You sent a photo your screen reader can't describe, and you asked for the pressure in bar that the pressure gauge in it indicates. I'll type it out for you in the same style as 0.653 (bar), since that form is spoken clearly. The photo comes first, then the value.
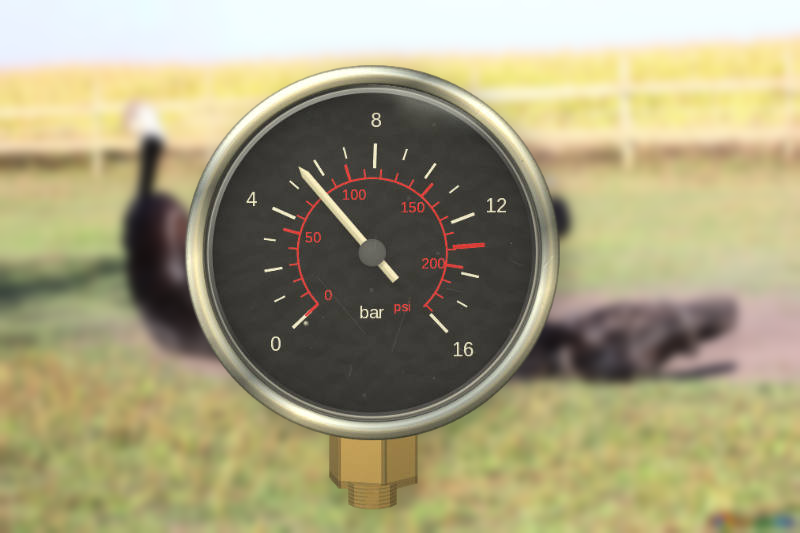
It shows 5.5 (bar)
